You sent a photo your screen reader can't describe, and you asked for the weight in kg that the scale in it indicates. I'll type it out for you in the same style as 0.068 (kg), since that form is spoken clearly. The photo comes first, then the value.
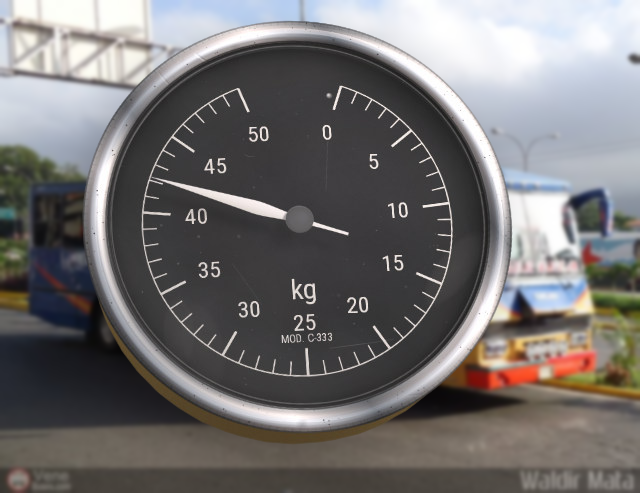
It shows 42 (kg)
